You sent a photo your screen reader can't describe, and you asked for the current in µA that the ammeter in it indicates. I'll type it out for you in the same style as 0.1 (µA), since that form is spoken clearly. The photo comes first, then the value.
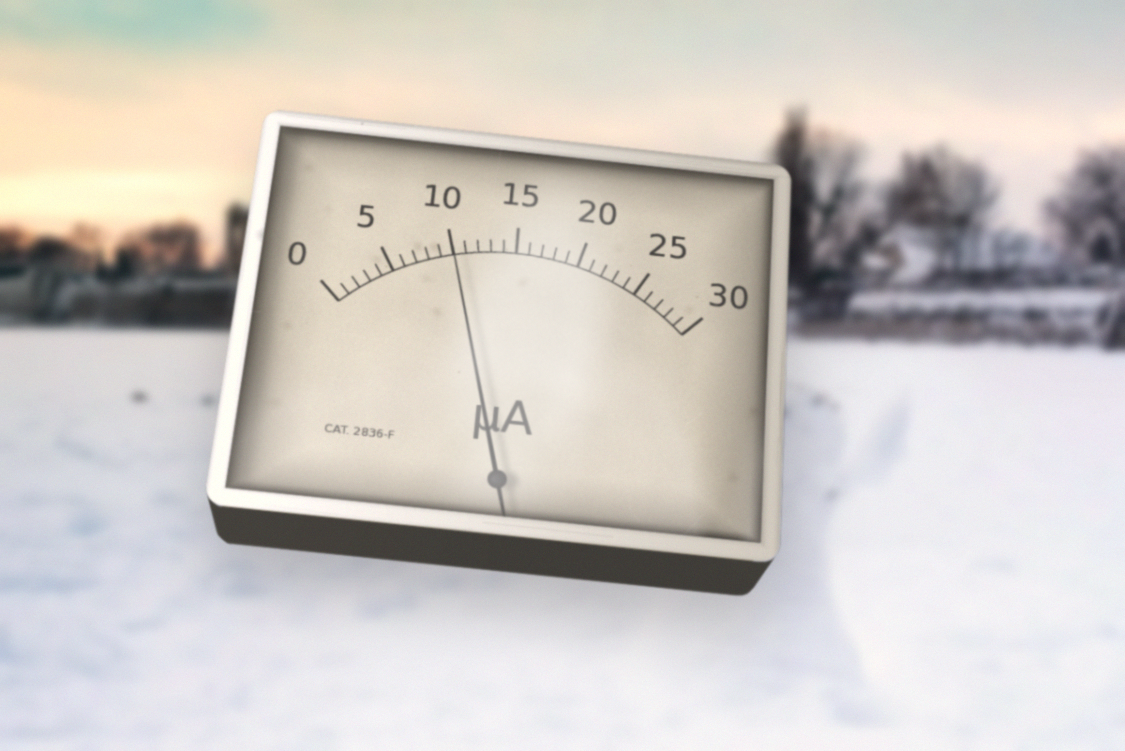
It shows 10 (µA)
